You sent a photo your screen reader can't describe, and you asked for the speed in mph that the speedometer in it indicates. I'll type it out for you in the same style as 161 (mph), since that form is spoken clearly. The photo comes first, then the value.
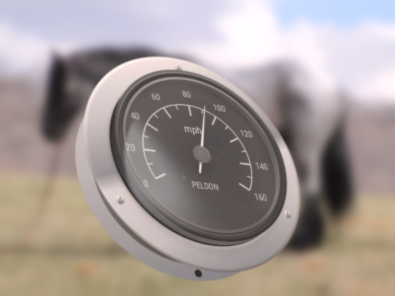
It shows 90 (mph)
